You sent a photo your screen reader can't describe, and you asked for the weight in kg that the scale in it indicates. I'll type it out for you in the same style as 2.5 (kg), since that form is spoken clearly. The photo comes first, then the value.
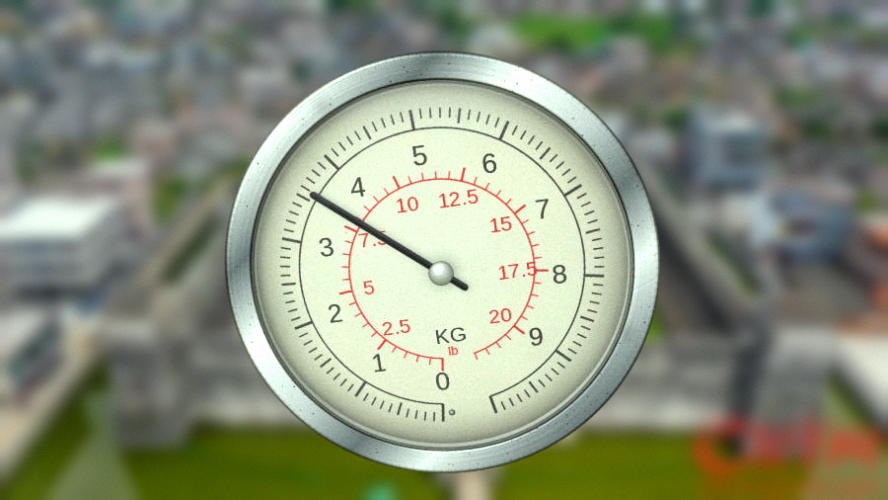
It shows 3.6 (kg)
